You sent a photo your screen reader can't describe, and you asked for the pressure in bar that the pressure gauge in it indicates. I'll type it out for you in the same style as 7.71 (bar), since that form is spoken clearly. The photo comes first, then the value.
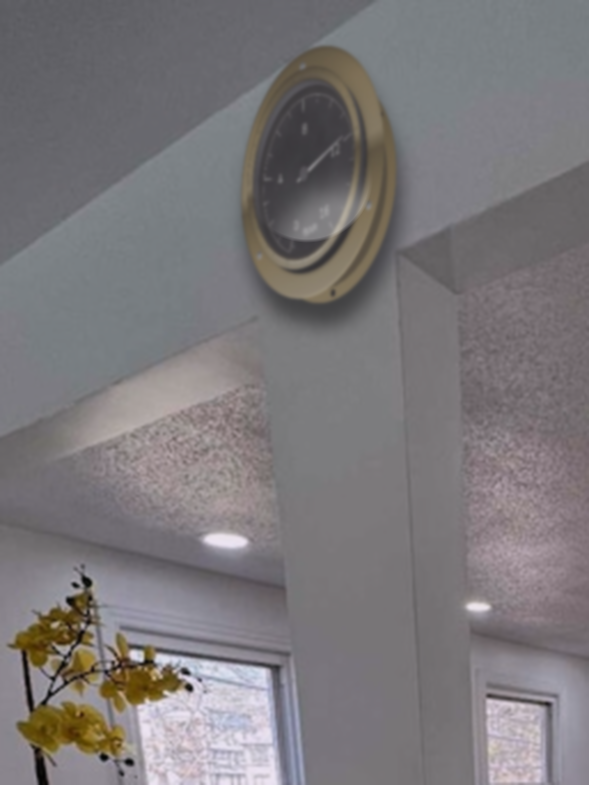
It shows 12 (bar)
